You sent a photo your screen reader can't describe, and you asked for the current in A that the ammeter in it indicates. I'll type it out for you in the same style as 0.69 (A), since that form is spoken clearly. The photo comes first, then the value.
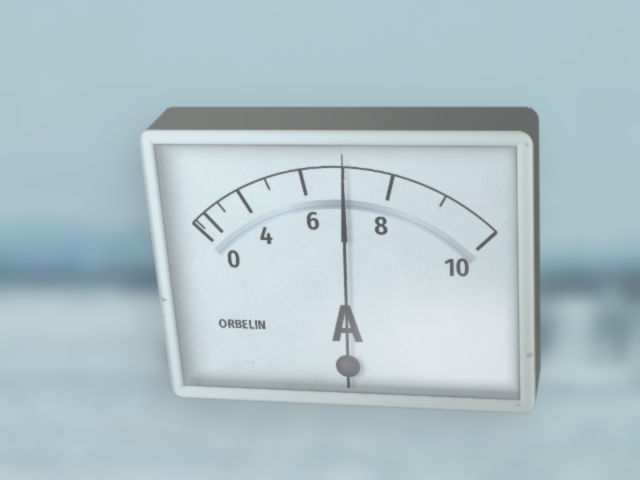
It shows 7 (A)
